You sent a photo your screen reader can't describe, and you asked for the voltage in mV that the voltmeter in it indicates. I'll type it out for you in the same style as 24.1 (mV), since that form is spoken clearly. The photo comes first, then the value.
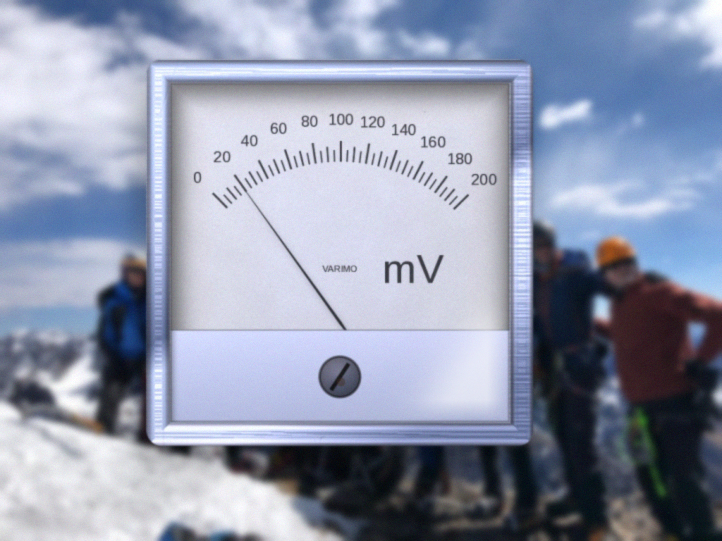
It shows 20 (mV)
